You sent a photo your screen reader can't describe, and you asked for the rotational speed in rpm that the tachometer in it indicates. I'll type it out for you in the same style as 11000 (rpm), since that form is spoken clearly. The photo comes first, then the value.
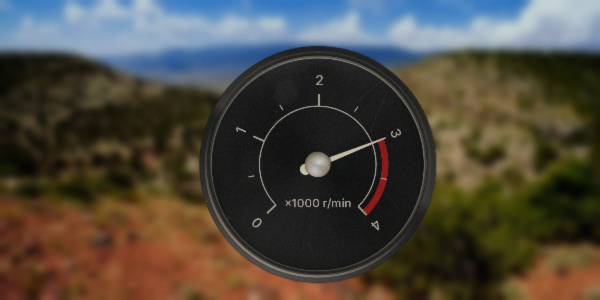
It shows 3000 (rpm)
